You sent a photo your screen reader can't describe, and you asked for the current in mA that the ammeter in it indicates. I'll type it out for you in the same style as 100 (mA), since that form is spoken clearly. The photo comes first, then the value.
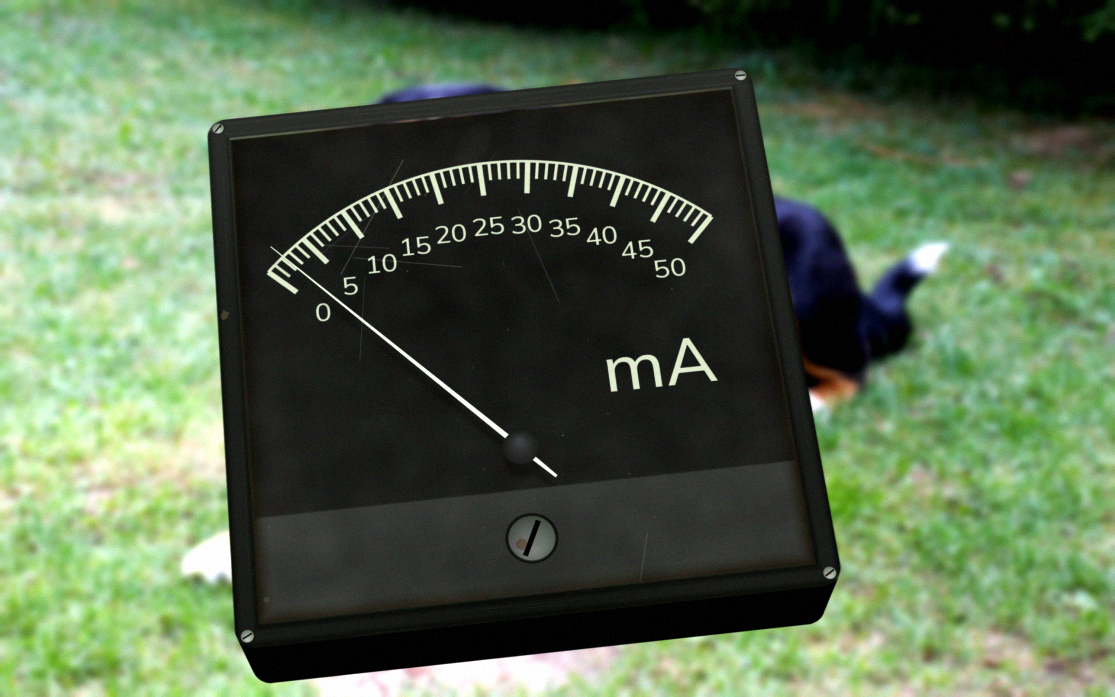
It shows 2 (mA)
